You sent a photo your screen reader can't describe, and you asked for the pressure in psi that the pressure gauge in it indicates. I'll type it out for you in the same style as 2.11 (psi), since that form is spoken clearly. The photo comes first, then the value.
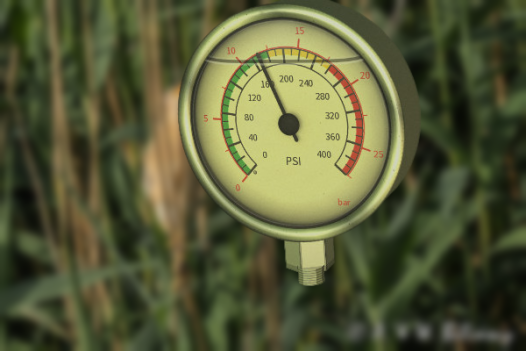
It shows 170 (psi)
